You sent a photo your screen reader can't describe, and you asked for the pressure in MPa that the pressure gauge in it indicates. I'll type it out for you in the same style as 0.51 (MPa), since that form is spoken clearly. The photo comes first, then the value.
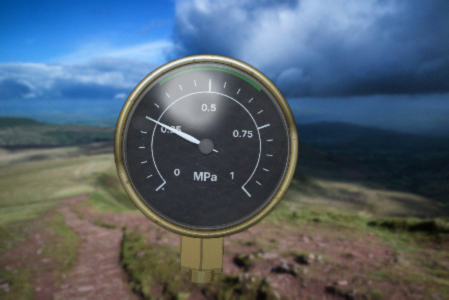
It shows 0.25 (MPa)
